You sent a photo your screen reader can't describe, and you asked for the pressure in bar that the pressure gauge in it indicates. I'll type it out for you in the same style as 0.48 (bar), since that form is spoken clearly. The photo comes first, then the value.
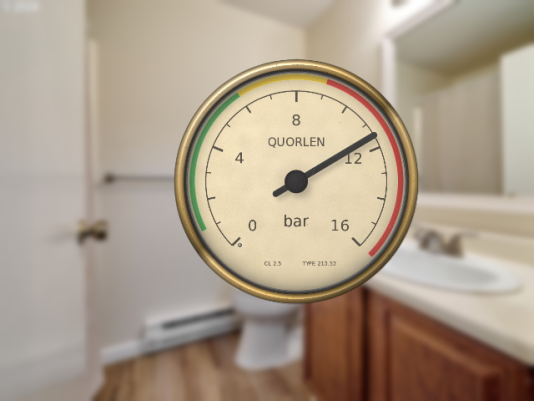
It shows 11.5 (bar)
